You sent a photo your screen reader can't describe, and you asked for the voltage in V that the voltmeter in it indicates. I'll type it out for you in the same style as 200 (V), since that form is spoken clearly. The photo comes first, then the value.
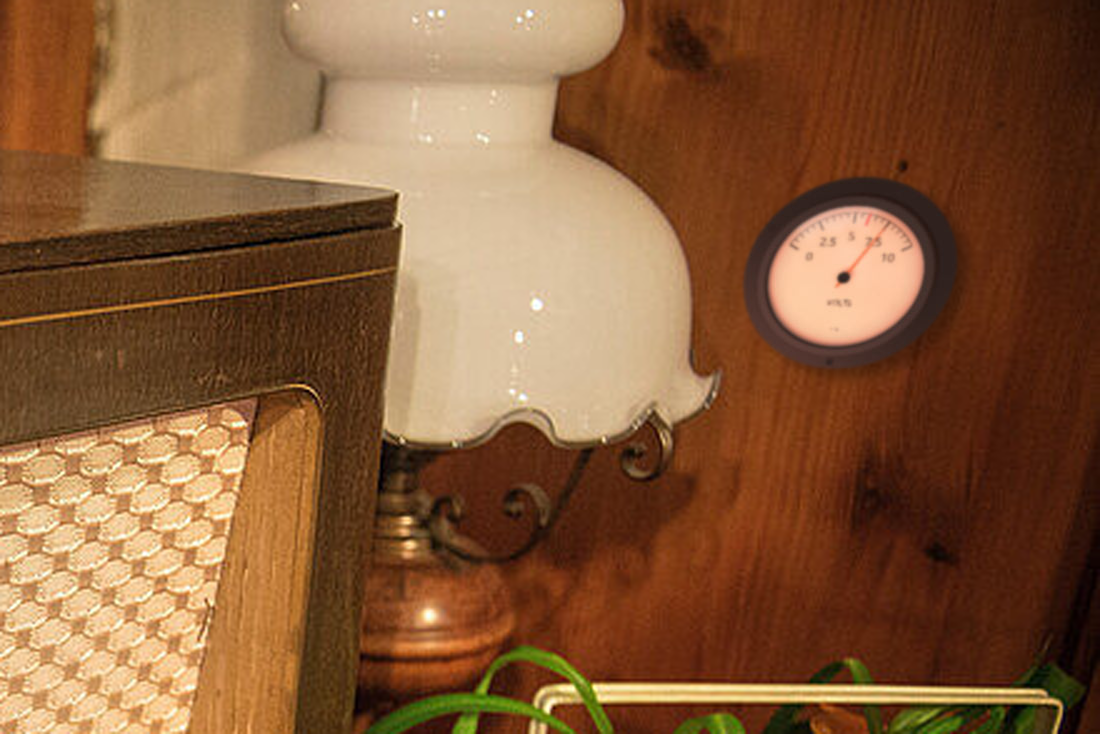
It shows 7.5 (V)
